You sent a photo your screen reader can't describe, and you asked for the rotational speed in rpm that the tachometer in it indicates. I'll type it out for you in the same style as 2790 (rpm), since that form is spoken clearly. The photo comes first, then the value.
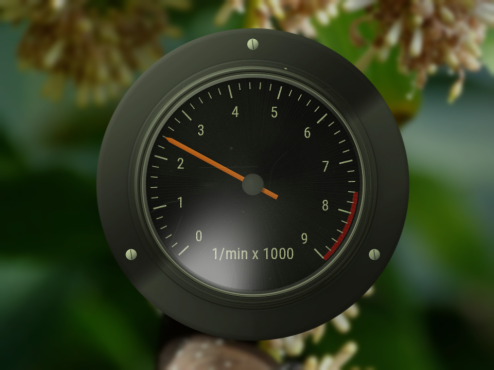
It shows 2400 (rpm)
